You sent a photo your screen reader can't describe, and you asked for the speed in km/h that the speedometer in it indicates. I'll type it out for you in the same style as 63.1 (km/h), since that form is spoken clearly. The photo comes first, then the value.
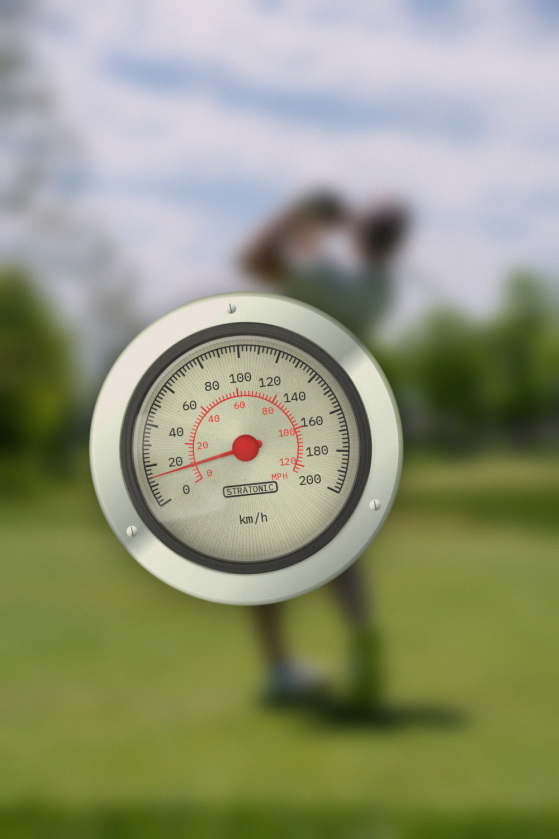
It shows 14 (km/h)
